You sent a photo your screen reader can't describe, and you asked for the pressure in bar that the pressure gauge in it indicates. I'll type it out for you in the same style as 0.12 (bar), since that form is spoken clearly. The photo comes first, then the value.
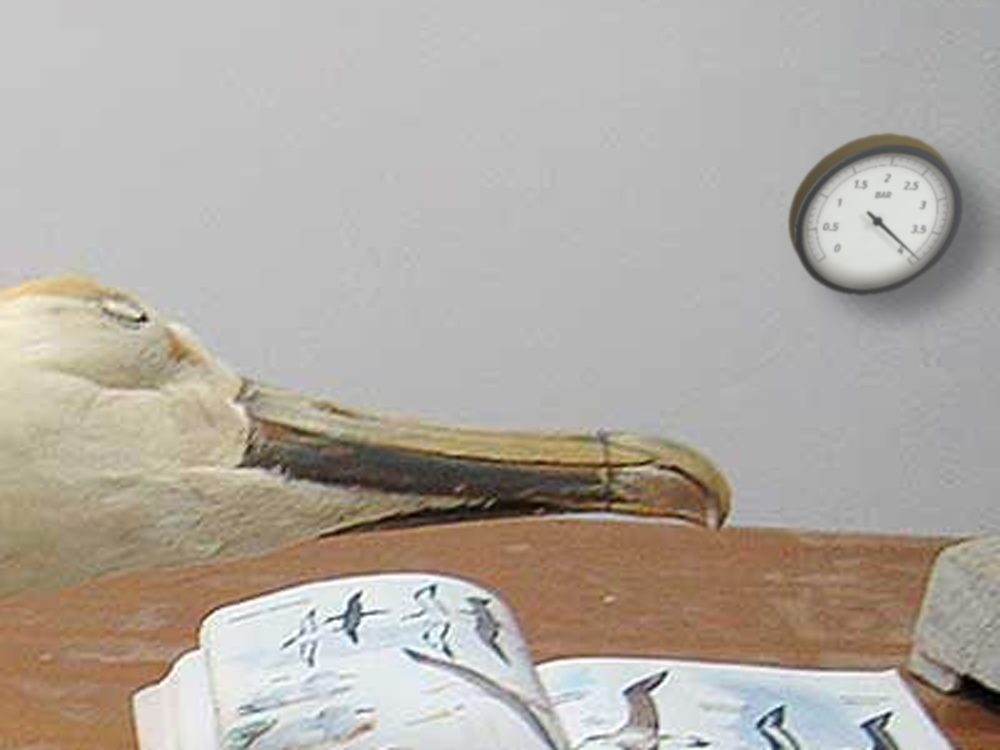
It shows 3.9 (bar)
